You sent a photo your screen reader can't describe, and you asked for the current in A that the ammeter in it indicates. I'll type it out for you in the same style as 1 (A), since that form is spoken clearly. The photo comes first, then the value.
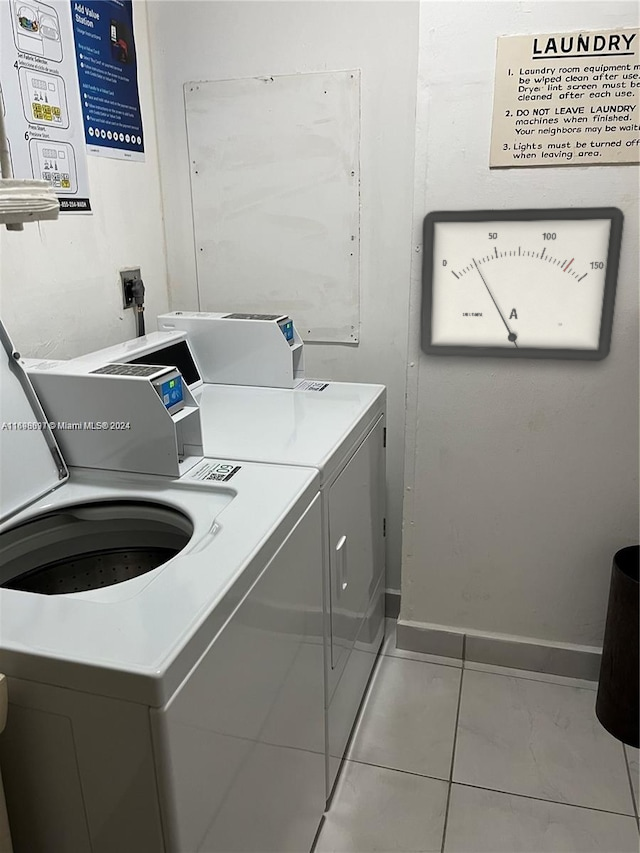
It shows 25 (A)
